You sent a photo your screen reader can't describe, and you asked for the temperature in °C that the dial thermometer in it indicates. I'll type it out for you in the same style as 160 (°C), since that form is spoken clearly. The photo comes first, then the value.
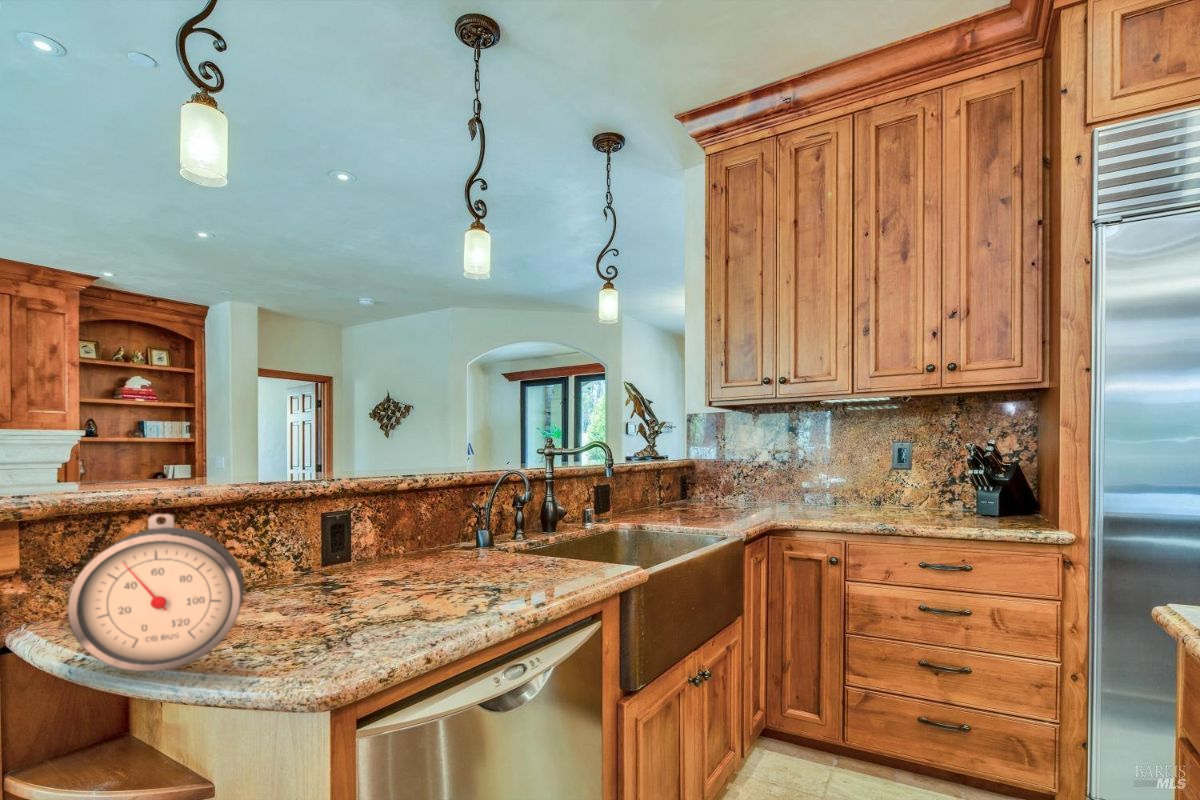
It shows 48 (°C)
